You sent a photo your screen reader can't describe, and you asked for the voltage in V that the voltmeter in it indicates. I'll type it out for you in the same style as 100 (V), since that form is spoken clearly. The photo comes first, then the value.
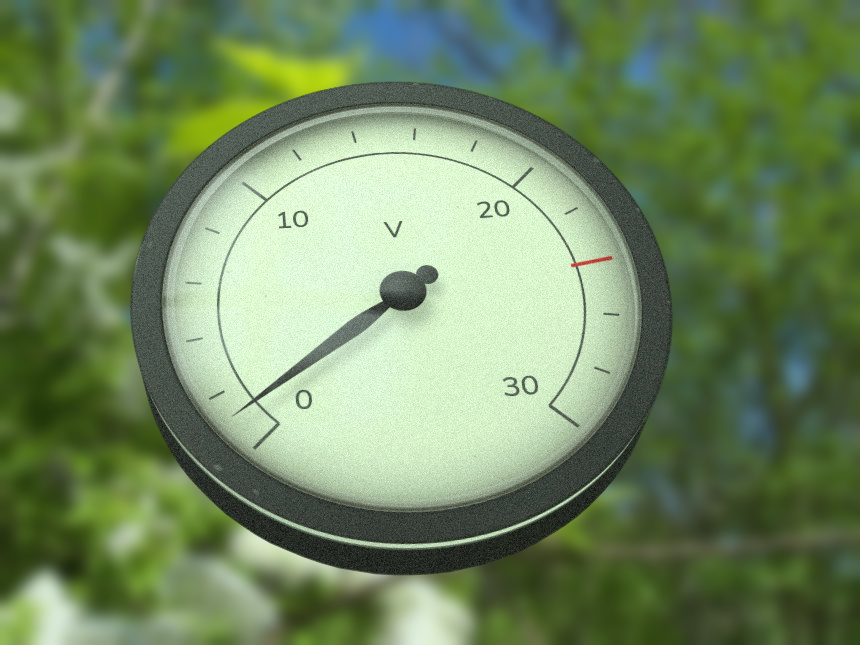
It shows 1 (V)
